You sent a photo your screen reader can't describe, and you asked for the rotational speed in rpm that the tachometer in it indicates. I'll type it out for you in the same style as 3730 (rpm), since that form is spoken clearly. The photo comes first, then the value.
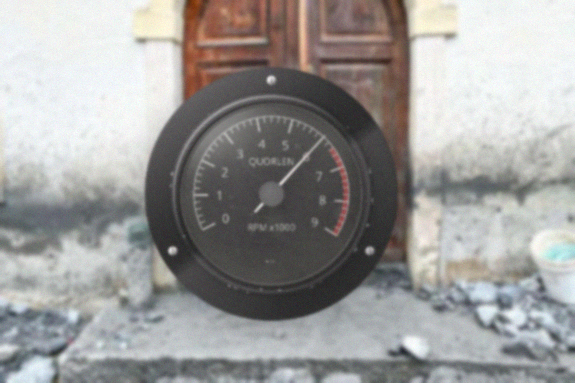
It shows 6000 (rpm)
